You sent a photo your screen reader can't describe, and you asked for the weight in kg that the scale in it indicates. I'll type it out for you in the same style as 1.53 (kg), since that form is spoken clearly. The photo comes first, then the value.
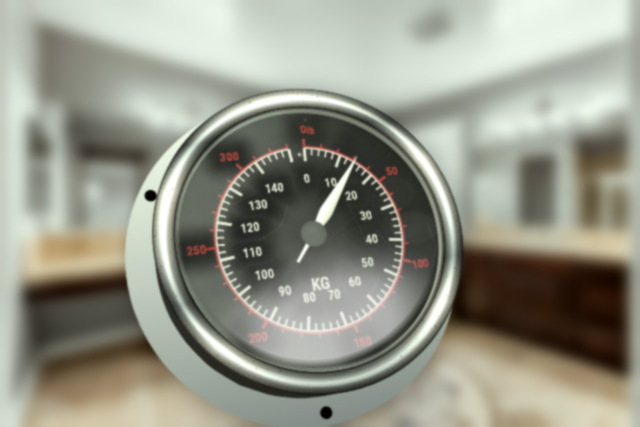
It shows 14 (kg)
